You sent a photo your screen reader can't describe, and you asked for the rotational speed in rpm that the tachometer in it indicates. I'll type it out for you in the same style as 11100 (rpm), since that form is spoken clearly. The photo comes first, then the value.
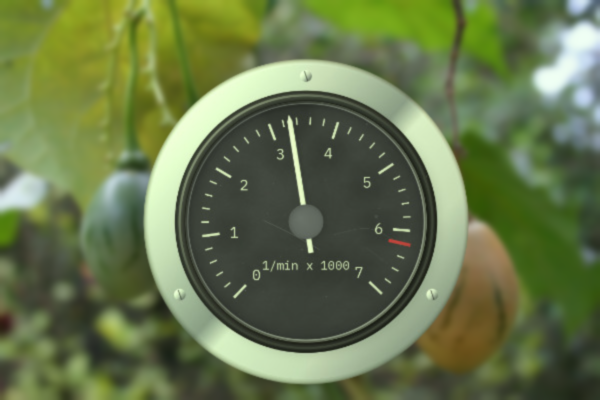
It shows 3300 (rpm)
